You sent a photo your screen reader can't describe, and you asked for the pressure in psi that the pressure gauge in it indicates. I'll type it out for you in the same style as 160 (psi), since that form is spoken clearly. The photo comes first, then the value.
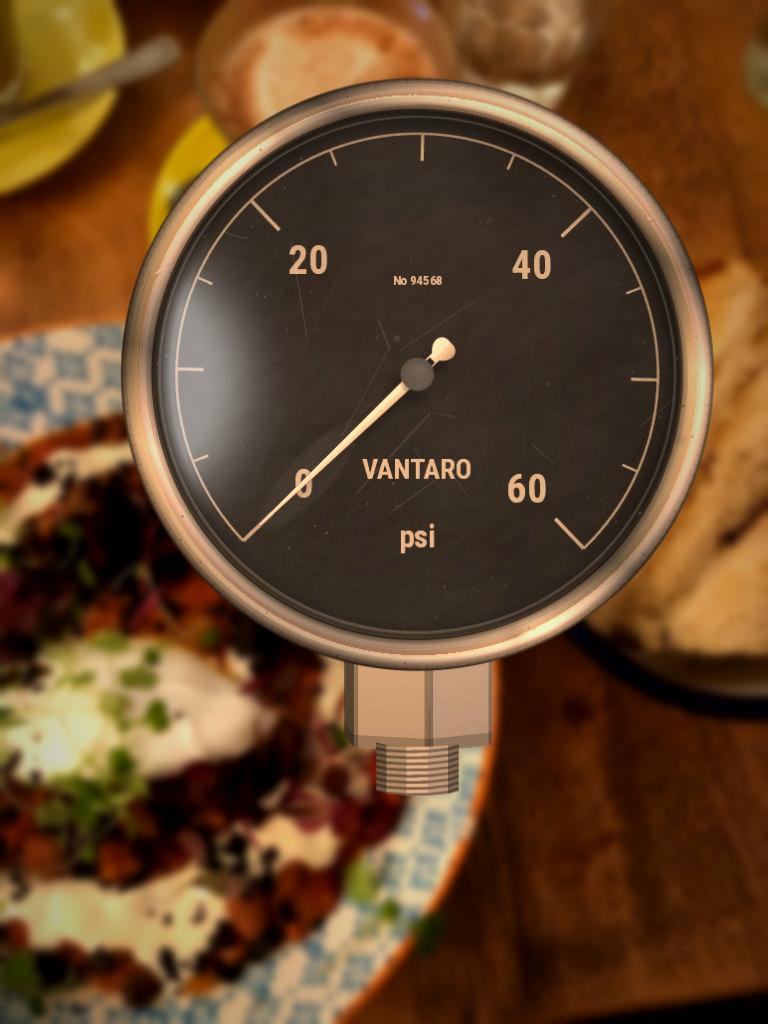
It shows 0 (psi)
